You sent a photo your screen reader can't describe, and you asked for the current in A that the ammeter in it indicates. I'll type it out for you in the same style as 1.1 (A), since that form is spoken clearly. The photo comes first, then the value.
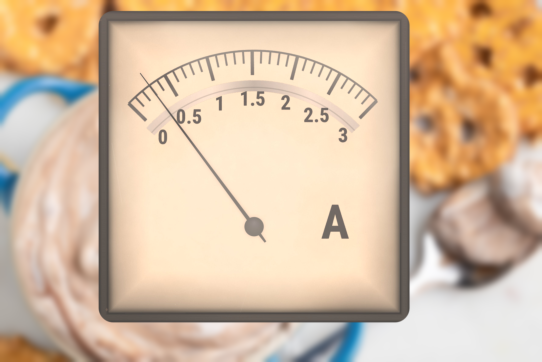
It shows 0.3 (A)
